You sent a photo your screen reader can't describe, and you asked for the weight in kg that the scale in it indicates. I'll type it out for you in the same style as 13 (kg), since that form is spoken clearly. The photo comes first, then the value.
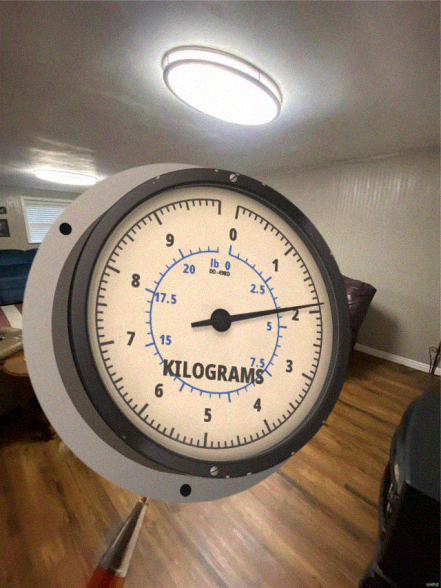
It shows 1.9 (kg)
